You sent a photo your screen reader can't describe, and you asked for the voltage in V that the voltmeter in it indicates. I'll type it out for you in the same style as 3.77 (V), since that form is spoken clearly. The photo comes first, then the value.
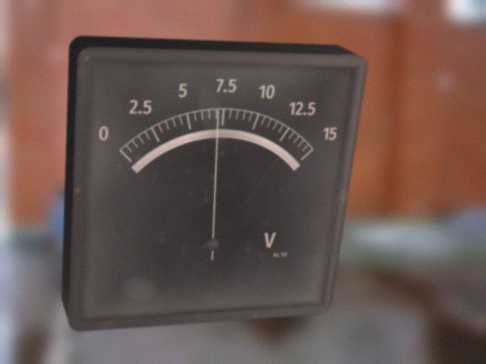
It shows 7 (V)
